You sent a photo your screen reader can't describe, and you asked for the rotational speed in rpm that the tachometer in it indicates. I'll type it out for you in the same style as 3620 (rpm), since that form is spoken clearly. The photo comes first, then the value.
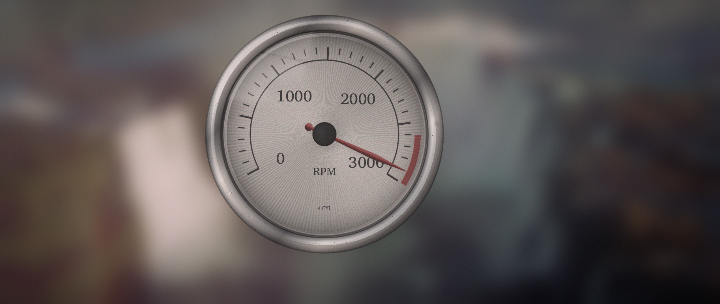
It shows 2900 (rpm)
